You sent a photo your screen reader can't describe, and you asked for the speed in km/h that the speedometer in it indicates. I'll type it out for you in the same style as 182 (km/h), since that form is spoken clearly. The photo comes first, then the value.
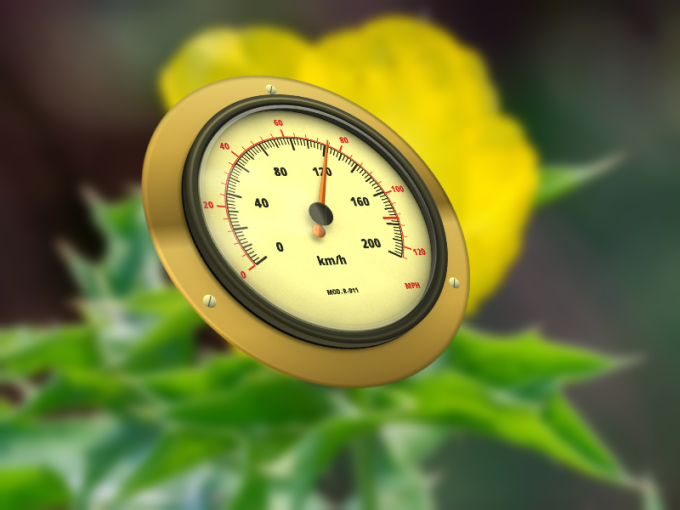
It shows 120 (km/h)
